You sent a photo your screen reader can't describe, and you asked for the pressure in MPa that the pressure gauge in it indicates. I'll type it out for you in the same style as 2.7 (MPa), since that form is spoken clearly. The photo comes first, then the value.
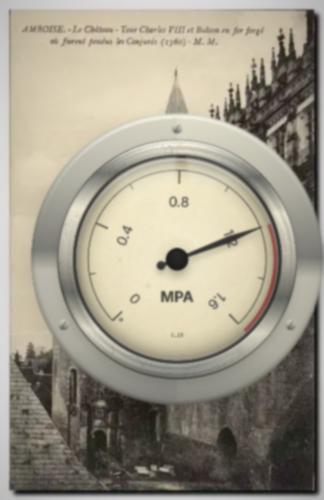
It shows 1.2 (MPa)
